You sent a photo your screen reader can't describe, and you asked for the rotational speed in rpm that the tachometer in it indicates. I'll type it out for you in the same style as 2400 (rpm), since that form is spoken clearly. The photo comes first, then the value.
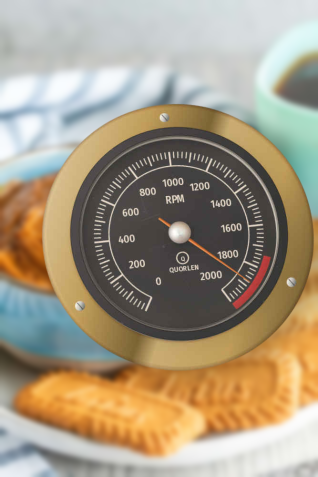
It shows 1880 (rpm)
